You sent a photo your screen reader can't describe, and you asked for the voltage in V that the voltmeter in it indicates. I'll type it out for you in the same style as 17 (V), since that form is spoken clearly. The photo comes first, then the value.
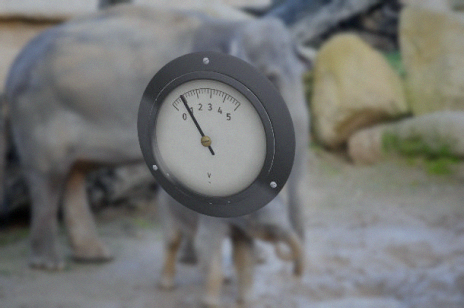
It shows 1 (V)
